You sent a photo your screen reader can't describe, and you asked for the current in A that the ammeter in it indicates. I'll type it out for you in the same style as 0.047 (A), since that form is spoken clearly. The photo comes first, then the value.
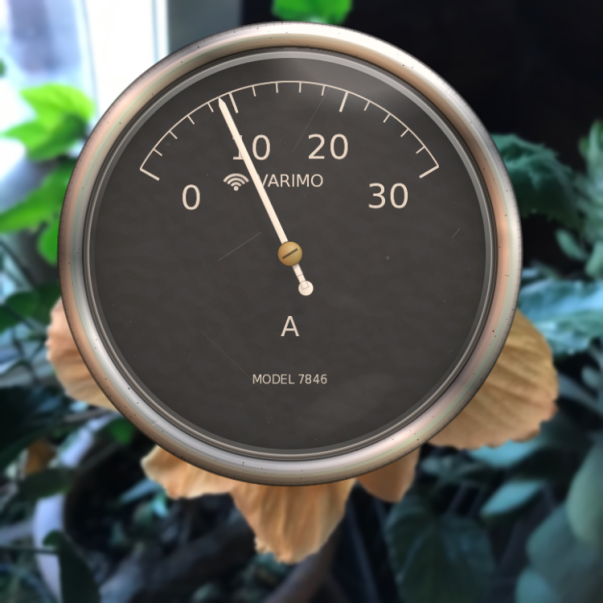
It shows 9 (A)
